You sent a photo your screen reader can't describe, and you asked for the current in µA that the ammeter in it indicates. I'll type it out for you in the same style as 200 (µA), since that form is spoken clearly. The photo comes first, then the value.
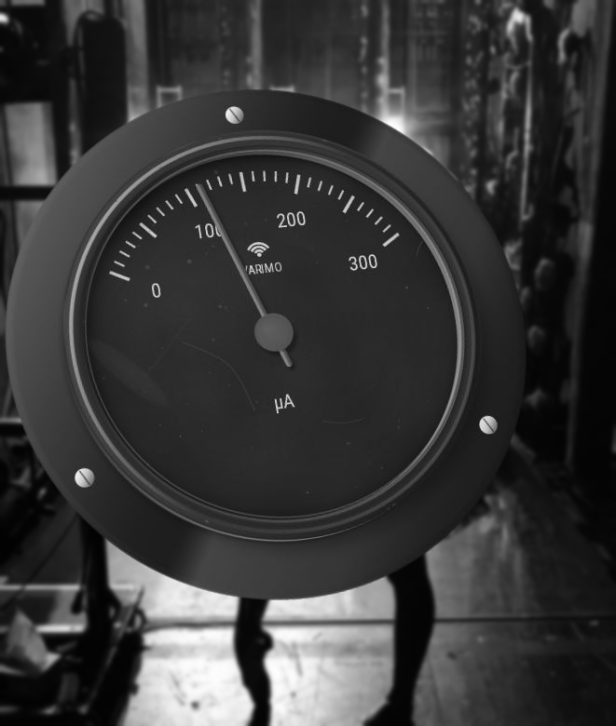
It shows 110 (µA)
